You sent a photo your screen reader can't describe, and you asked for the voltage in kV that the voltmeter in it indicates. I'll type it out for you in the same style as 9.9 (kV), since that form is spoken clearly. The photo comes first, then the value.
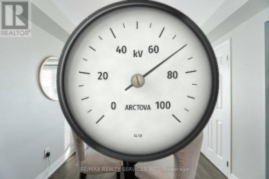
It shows 70 (kV)
